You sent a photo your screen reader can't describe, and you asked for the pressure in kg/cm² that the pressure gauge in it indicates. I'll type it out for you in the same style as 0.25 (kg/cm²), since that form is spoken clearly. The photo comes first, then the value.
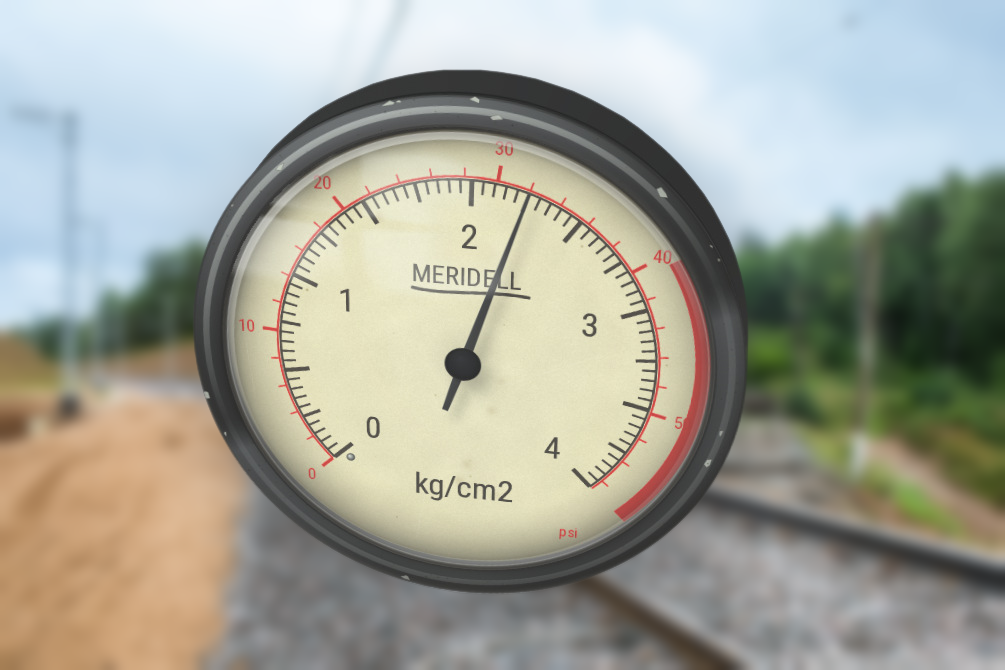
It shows 2.25 (kg/cm²)
